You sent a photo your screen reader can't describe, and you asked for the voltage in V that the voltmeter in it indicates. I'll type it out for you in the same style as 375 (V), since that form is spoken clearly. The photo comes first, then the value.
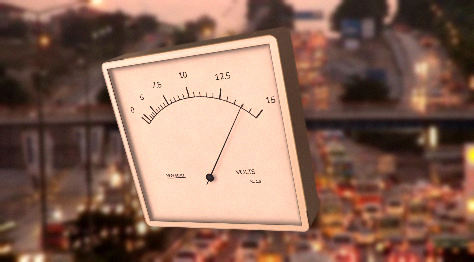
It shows 14 (V)
